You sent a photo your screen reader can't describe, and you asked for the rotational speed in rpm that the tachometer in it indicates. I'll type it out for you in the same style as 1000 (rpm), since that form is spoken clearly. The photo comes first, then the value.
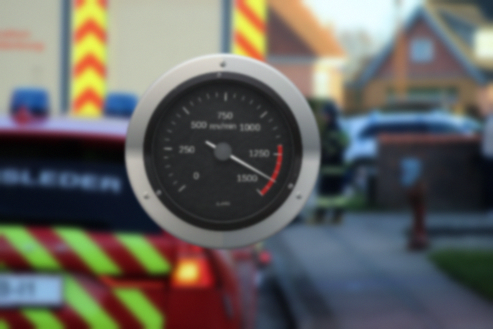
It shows 1400 (rpm)
